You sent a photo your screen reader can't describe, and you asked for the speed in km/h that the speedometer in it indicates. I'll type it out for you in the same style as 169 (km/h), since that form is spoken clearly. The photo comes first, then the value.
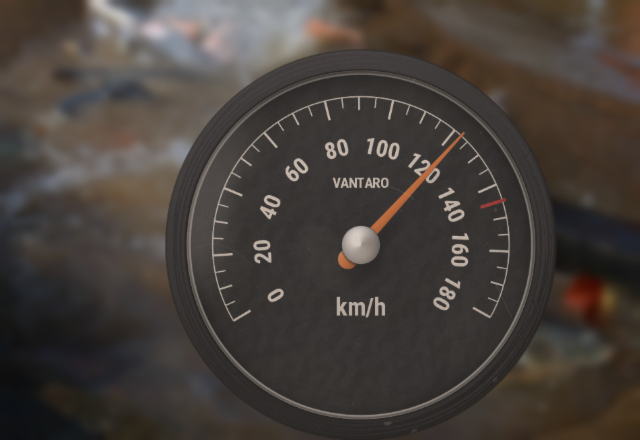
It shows 122.5 (km/h)
